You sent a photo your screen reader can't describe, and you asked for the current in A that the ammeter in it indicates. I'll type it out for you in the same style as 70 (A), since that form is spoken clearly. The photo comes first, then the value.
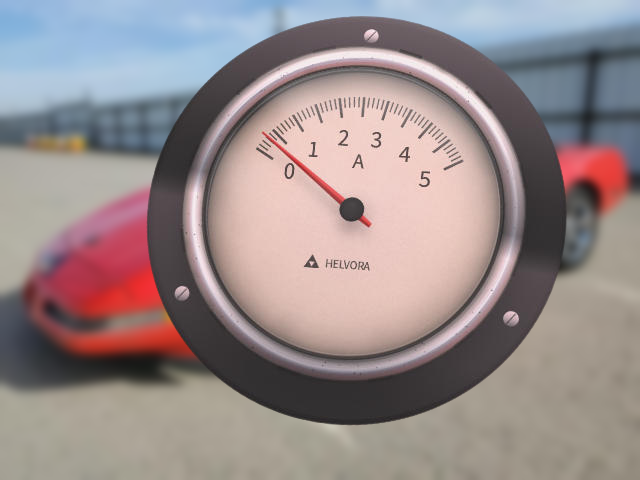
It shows 0.3 (A)
